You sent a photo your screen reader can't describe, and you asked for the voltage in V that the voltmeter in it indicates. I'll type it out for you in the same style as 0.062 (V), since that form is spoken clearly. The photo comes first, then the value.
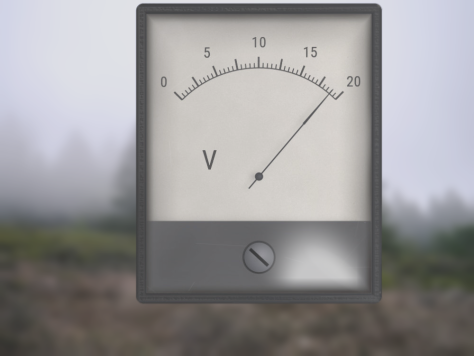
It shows 19 (V)
